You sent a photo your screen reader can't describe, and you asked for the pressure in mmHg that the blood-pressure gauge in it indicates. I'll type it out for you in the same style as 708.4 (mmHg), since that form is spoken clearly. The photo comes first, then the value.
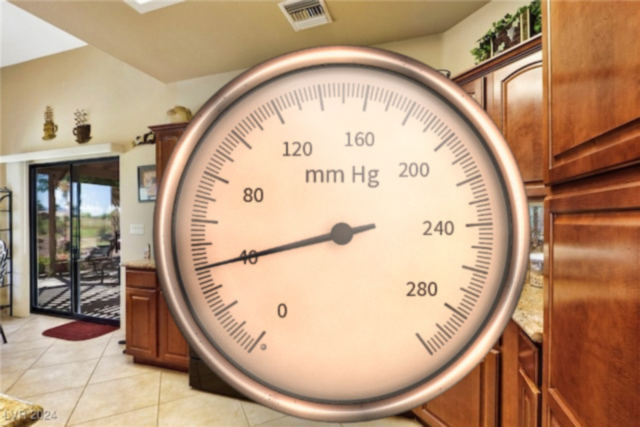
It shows 40 (mmHg)
